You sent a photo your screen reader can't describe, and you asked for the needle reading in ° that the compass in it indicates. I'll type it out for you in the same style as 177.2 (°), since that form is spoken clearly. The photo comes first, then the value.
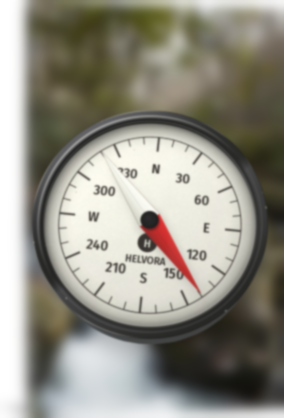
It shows 140 (°)
